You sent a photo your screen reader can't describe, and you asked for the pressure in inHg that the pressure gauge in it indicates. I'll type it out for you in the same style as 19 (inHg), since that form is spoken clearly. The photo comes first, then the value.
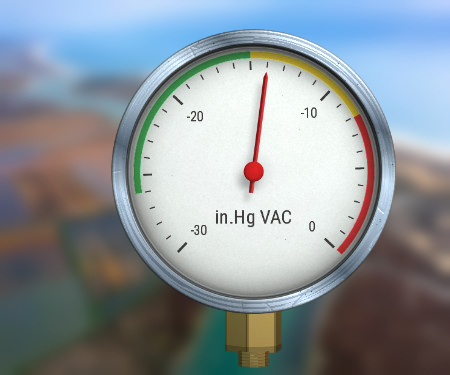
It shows -14 (inHg)
